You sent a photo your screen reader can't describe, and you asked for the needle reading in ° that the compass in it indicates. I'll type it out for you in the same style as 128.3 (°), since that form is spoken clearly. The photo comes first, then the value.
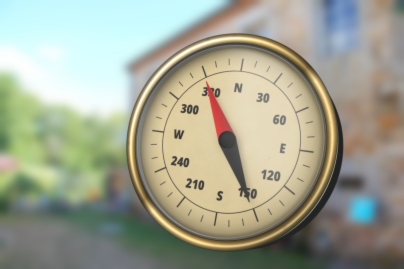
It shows 330 (°)
